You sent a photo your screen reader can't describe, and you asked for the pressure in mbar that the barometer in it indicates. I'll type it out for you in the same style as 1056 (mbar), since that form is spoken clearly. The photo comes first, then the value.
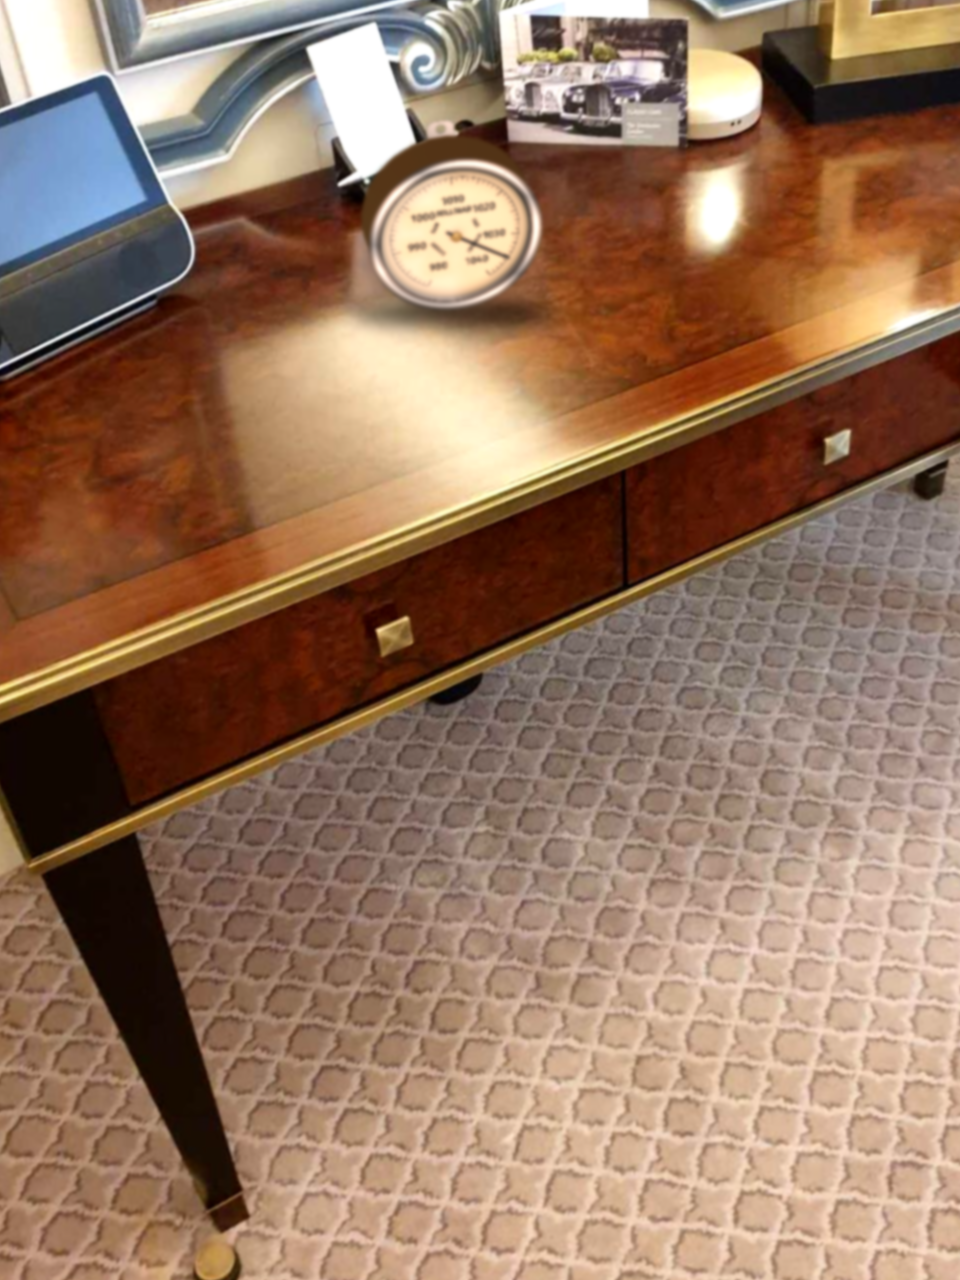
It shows 1035 (mbar)
